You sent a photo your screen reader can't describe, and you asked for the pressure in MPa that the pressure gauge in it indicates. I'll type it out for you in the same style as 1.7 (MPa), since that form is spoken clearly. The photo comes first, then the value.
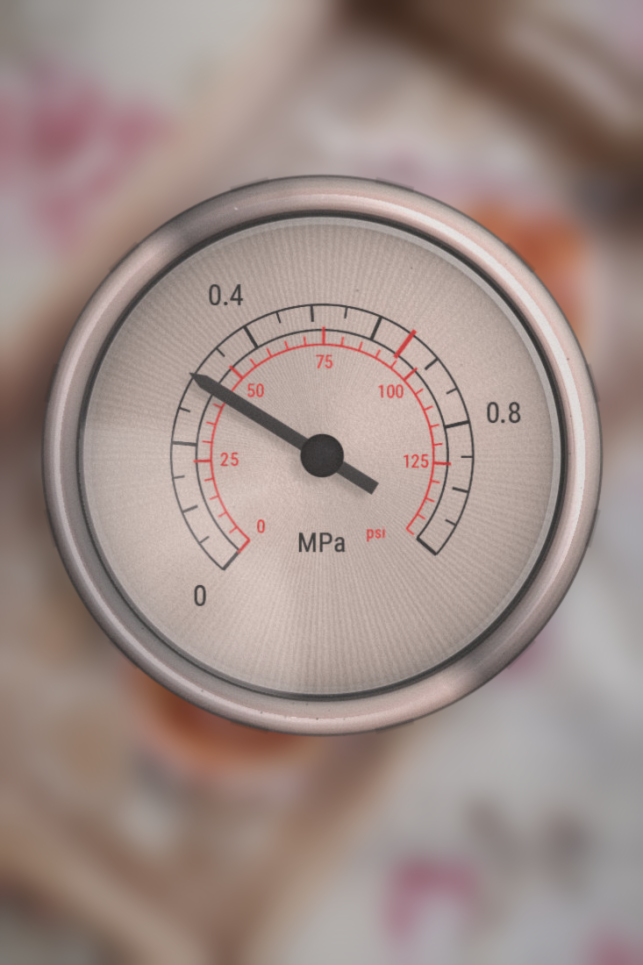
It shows 0.3 (MPa)
